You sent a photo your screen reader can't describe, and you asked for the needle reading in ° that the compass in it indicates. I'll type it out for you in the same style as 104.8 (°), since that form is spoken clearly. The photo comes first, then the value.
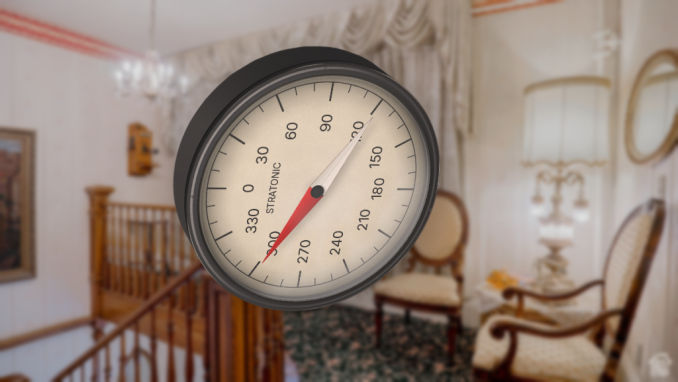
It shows 300 (°)
